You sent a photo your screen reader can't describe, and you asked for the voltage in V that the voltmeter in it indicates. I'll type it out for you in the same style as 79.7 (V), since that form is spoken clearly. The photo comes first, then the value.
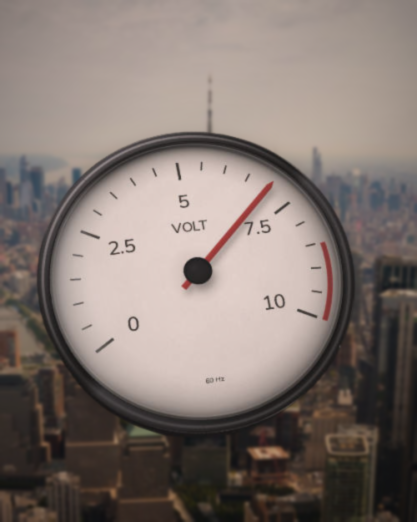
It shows 7 (V)
